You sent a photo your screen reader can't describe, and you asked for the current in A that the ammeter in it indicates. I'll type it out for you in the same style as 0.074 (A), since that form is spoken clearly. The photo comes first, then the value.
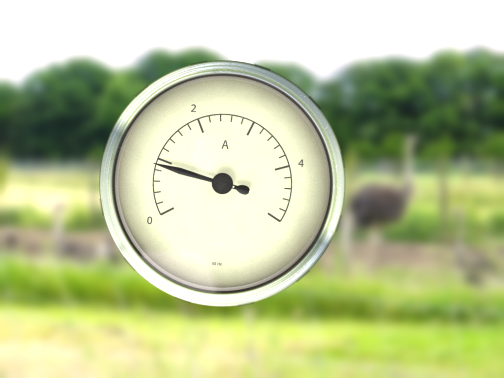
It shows 0.9 (A)
